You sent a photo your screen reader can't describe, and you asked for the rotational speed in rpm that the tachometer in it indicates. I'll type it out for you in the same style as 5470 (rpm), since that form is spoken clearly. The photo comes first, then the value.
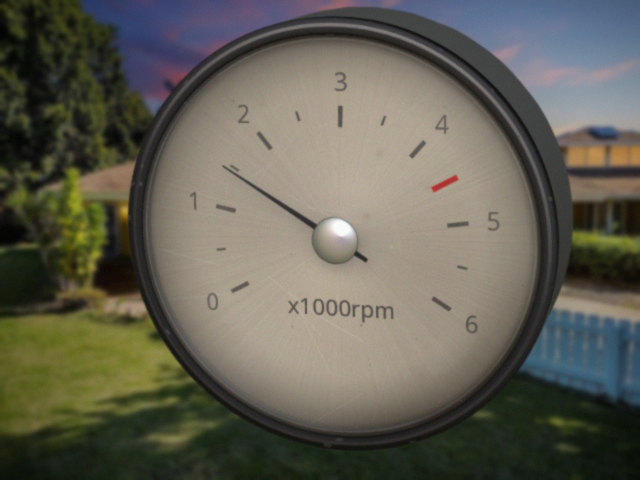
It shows 1500 (rpm)
